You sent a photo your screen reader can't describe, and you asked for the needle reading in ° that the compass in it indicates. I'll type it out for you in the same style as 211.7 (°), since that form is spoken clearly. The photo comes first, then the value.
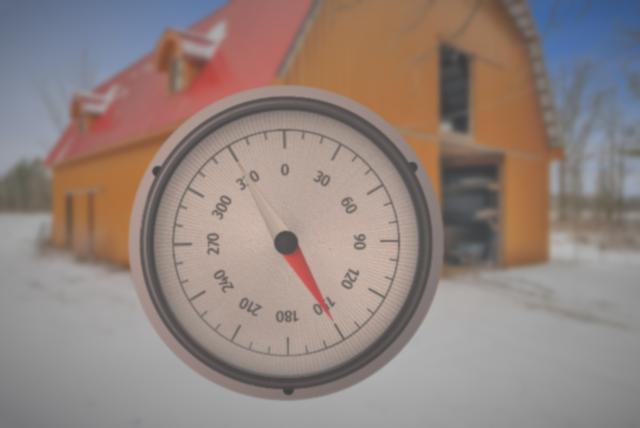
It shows 150 (°)
